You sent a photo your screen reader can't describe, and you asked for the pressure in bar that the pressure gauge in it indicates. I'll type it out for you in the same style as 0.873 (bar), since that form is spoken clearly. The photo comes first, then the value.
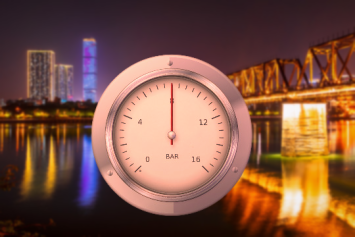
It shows 8 (bar)
